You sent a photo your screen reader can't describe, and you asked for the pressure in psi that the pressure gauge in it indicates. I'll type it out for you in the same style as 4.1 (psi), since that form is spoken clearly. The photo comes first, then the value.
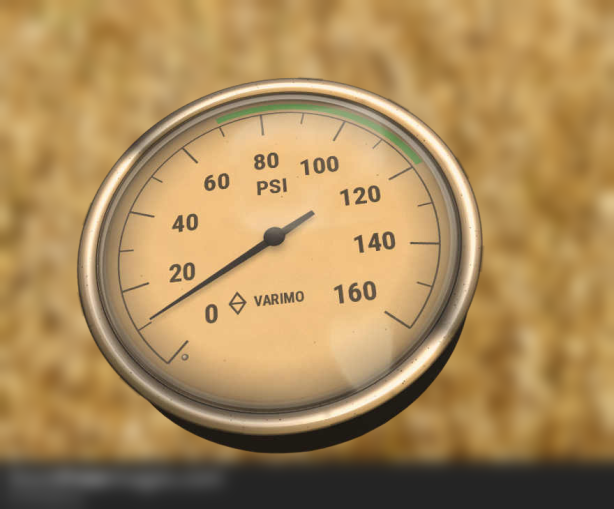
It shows 10 (psi)
